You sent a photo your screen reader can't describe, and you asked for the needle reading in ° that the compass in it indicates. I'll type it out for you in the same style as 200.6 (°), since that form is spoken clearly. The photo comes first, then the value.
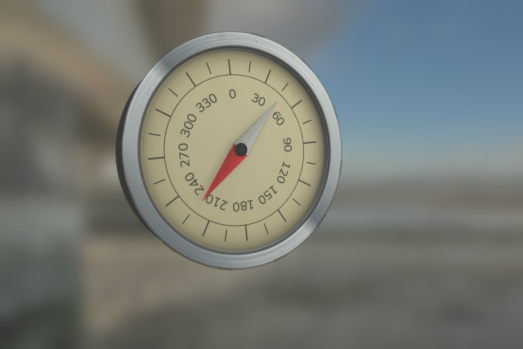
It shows 225 (°)
